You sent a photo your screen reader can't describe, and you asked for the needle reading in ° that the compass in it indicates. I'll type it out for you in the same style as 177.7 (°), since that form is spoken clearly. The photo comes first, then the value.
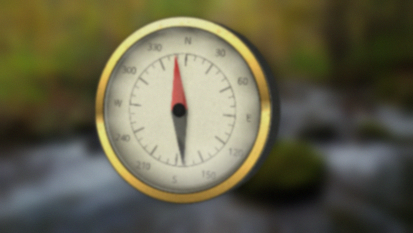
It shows 350 (°)
